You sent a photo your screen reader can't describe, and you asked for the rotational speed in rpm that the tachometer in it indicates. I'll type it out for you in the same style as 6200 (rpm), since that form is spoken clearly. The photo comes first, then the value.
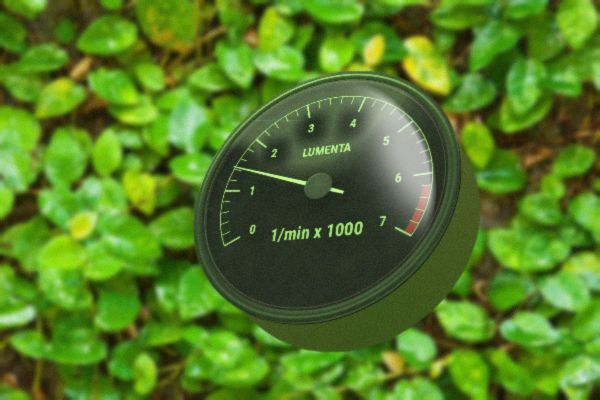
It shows 1400 (rpm)
